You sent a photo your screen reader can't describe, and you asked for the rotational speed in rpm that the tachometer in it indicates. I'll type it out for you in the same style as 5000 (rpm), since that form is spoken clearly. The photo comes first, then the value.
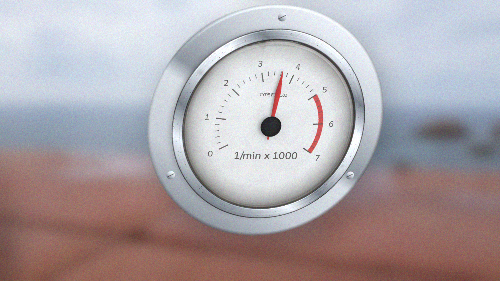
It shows 3600 (rpm)
